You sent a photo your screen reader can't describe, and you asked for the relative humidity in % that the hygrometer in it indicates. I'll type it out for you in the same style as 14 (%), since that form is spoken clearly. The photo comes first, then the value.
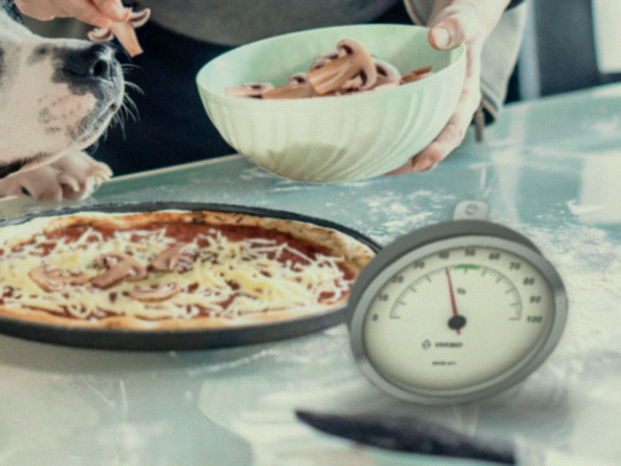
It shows 40 (%)
